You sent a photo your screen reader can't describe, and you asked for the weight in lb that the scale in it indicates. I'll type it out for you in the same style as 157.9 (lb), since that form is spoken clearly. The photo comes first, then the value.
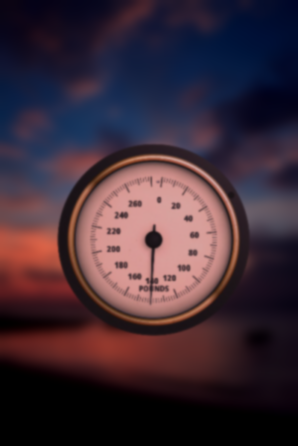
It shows 140 (lb)
